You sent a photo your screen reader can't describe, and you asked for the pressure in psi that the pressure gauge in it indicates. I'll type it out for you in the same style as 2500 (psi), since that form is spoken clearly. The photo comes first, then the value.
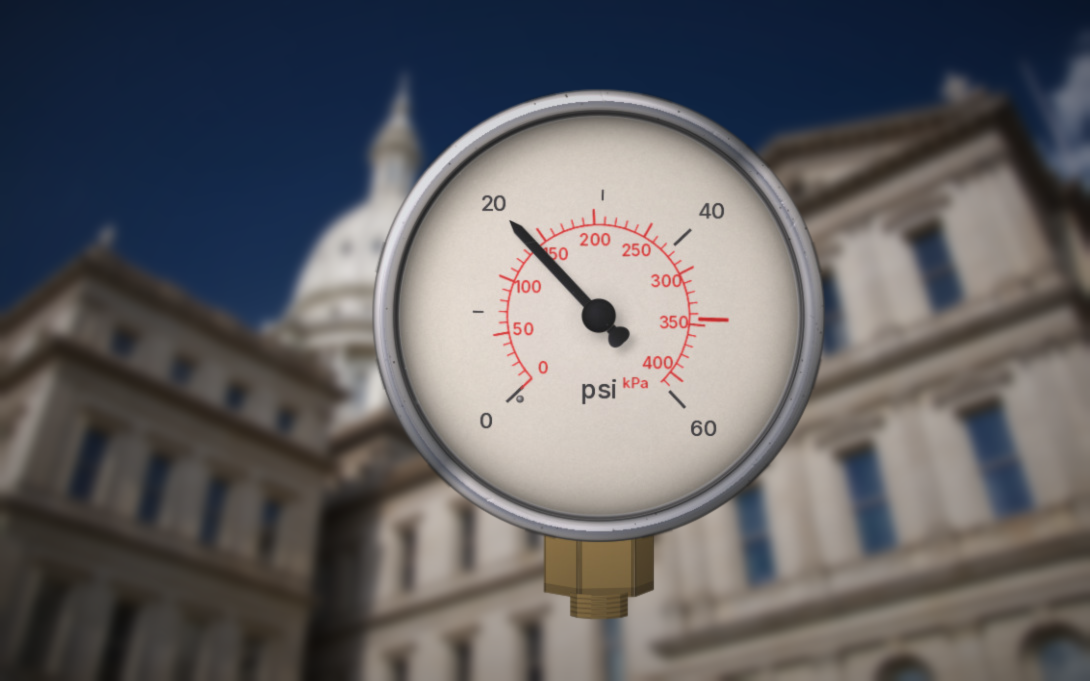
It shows 20 (psi)
